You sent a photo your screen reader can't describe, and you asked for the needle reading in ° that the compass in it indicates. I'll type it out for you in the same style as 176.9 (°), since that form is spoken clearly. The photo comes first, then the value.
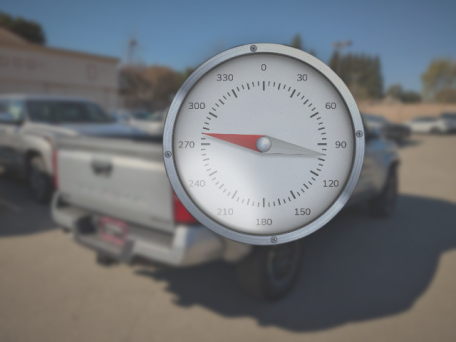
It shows 280 (°)
